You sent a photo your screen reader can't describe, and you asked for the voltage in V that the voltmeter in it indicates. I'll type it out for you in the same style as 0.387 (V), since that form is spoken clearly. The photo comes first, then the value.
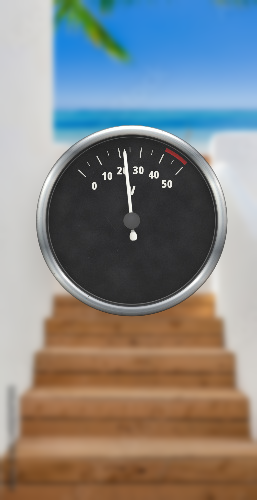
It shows 22.5 (V)
